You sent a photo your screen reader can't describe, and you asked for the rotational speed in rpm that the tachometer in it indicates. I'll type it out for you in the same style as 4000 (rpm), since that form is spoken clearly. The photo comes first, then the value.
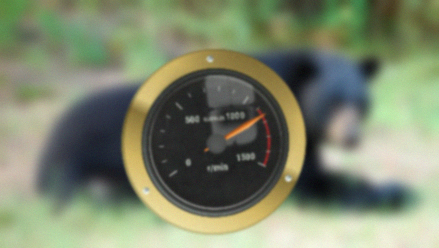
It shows 1150 (rpm)
